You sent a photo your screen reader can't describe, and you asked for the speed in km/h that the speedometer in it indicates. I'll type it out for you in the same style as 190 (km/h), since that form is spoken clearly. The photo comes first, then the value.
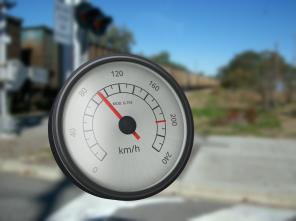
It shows 90 (km/h)
